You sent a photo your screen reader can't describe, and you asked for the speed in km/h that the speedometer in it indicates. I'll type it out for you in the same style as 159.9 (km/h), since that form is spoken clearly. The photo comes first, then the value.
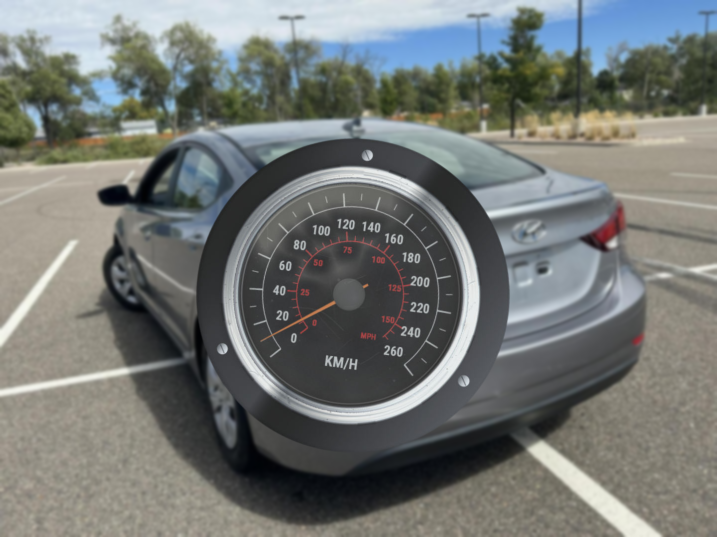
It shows 10 (km/h)
